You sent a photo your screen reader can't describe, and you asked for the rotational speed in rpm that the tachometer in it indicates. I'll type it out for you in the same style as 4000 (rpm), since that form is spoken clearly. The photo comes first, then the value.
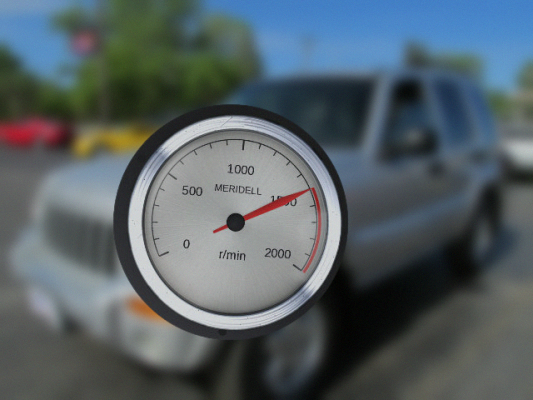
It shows 1500 (rpm)
